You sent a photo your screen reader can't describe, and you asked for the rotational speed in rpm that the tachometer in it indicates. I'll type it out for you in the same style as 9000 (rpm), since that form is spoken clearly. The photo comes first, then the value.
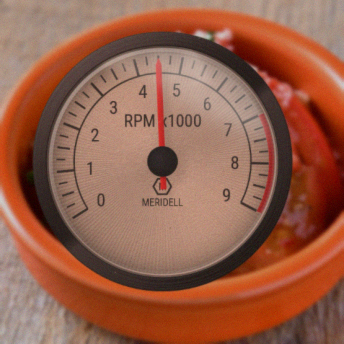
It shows 4500 (rpm)
